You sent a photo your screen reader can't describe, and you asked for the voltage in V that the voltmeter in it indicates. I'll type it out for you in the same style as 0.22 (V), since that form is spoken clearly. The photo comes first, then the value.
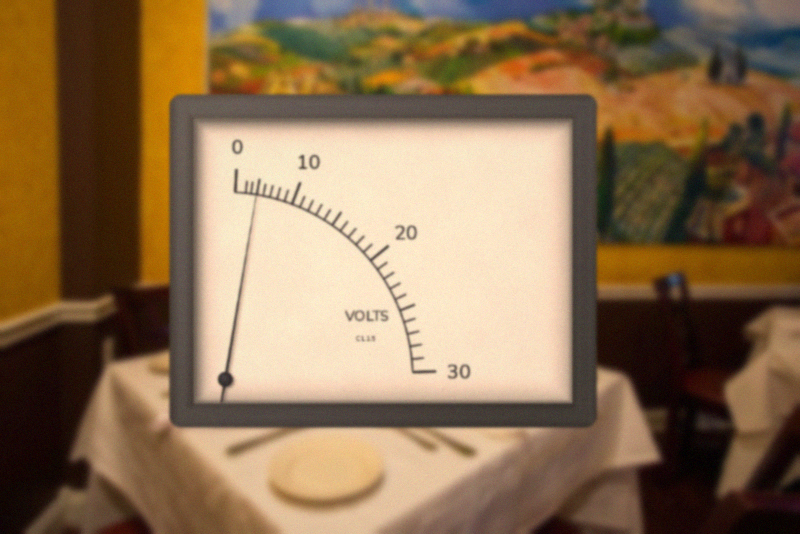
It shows 5 (V)
